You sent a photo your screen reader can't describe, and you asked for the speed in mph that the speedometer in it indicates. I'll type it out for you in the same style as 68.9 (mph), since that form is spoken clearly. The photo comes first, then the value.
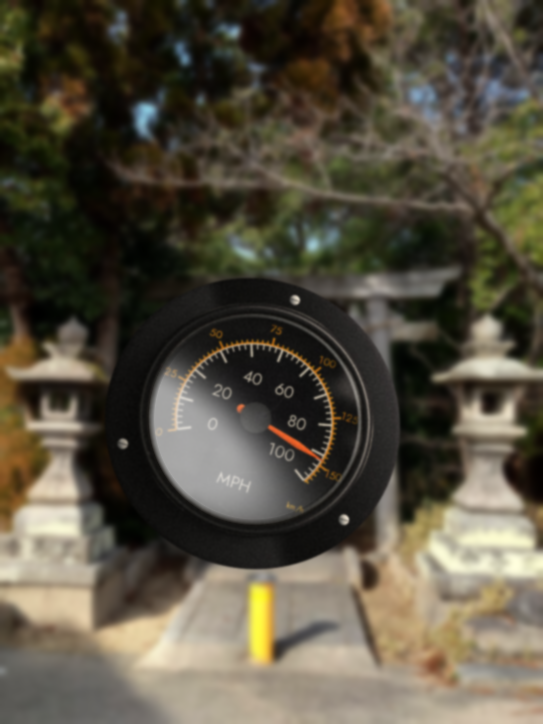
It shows 92 (mph)
